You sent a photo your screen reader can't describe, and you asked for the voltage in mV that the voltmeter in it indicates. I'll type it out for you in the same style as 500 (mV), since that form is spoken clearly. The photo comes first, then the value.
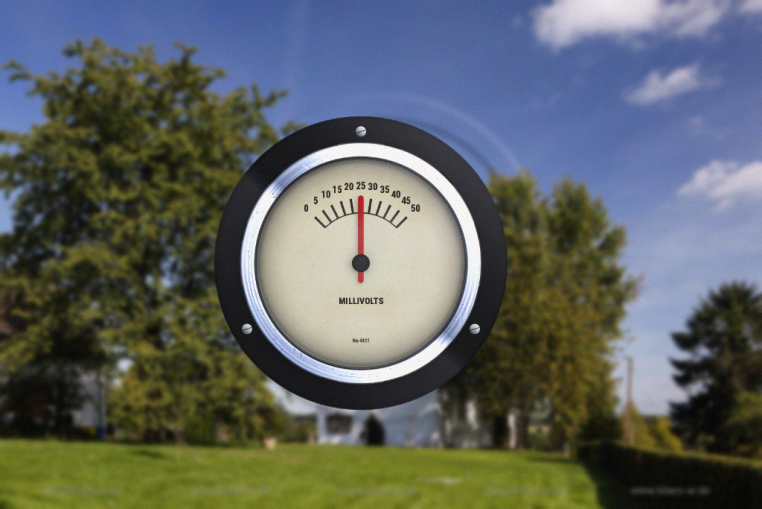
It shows 25 (mV)
